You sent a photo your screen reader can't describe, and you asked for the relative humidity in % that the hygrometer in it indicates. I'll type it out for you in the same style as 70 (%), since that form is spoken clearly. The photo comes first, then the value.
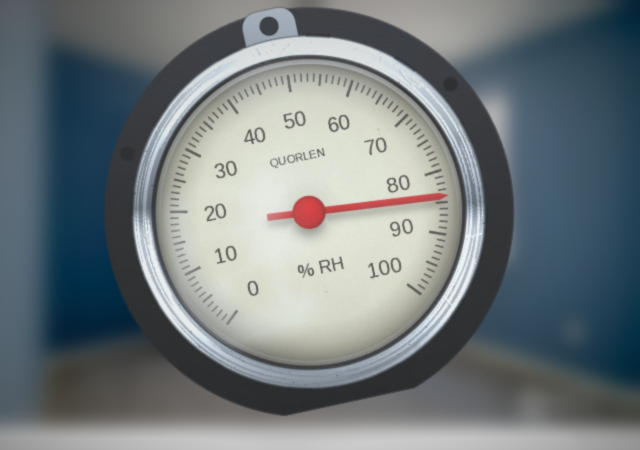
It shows 84 (%)
